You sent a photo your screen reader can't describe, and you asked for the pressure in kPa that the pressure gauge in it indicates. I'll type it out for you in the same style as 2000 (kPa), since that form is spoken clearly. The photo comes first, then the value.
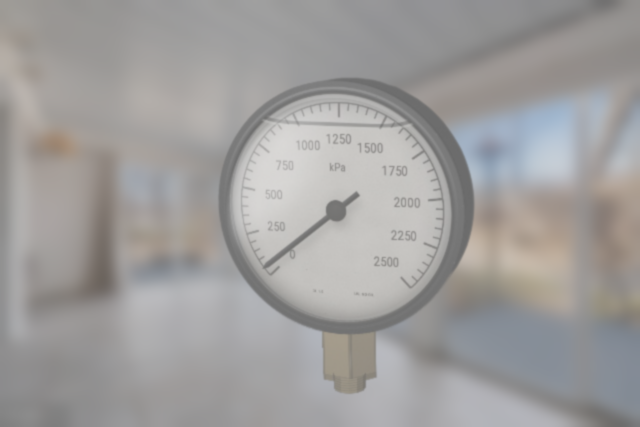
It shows 50 (kPa)
